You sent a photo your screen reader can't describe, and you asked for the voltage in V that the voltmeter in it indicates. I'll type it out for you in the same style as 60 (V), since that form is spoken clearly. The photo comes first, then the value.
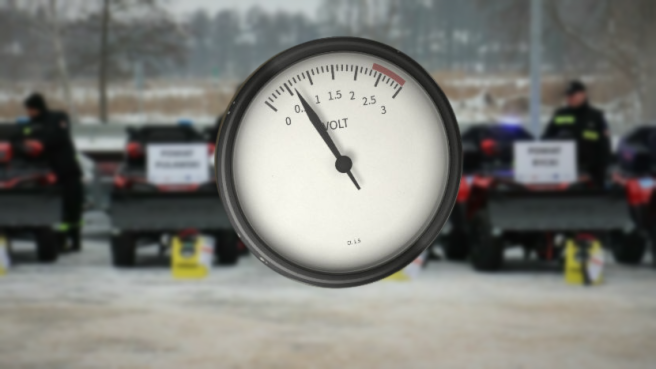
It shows 0.6 (V)
